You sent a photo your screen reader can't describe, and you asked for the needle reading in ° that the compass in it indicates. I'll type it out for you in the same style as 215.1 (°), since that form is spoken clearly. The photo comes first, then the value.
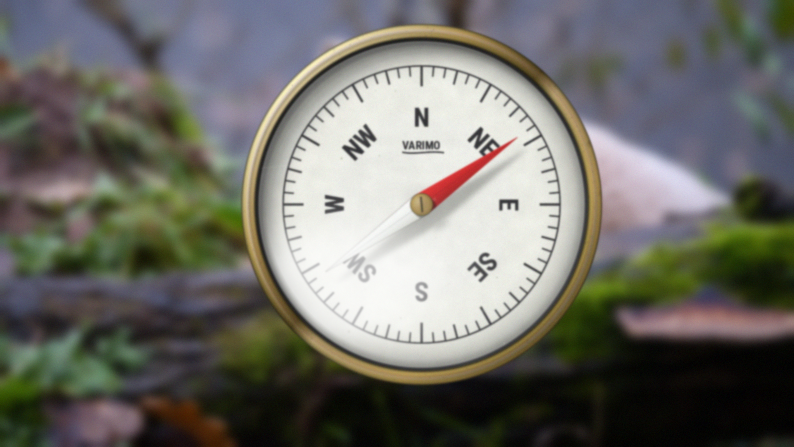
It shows 55 (°)
